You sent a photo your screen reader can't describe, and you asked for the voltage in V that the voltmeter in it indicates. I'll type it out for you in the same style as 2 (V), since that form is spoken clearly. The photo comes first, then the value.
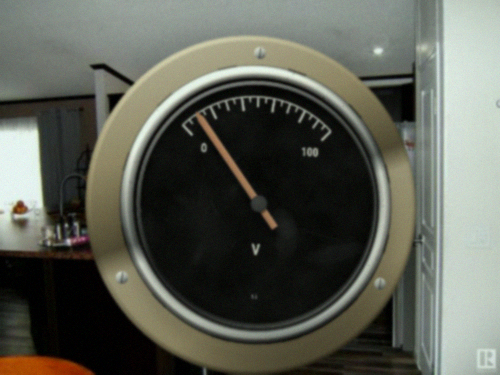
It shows 10 (V)
